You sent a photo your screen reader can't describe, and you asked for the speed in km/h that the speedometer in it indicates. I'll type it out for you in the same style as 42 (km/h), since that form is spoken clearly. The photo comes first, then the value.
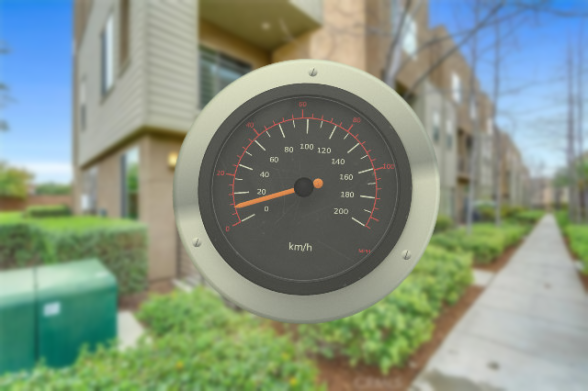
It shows 10 (km/h)
